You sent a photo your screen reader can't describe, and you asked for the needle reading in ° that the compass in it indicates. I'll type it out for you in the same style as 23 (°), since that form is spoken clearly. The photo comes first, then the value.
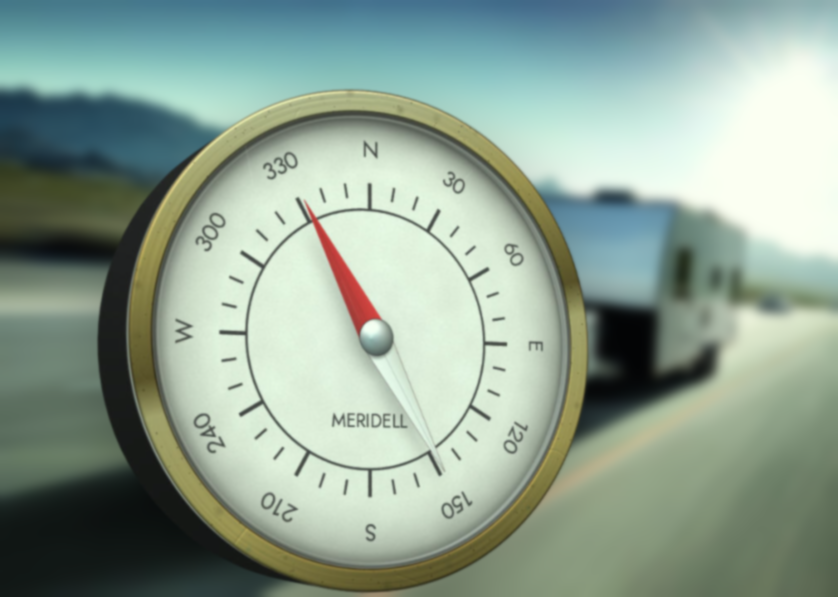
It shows 330 (°)
